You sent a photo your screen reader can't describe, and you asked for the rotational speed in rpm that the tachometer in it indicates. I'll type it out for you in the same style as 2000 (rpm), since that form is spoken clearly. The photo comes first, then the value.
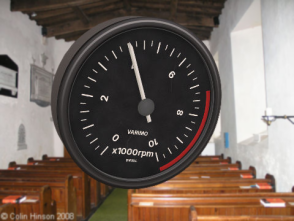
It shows 4000 (rpm)
